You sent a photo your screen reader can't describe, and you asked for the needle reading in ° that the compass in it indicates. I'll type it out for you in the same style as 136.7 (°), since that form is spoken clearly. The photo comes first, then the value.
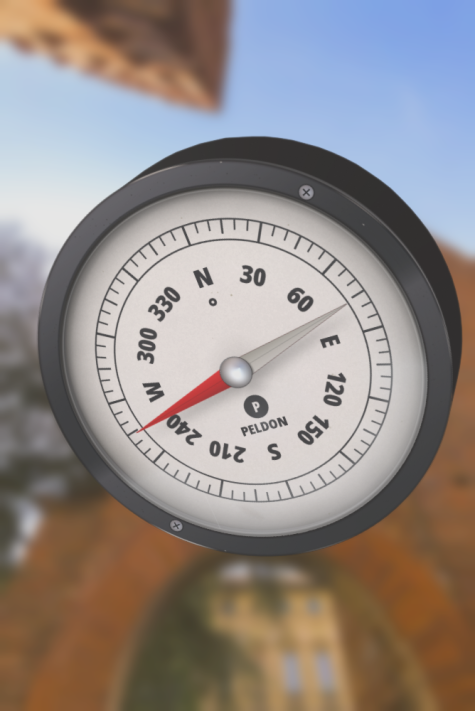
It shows 255 (°)
